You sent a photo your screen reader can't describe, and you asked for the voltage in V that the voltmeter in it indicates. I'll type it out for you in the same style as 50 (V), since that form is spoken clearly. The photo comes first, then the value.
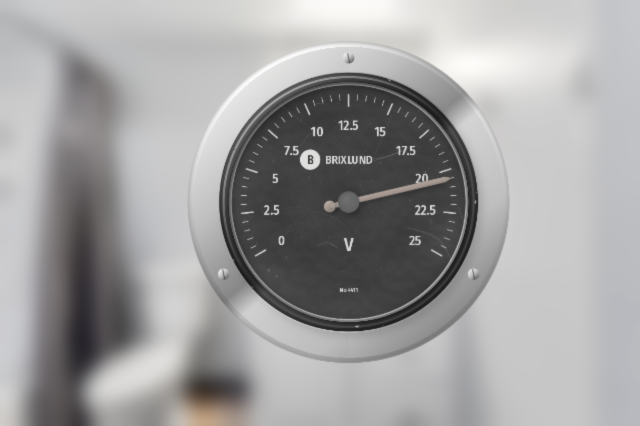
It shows 20.5 (V)
